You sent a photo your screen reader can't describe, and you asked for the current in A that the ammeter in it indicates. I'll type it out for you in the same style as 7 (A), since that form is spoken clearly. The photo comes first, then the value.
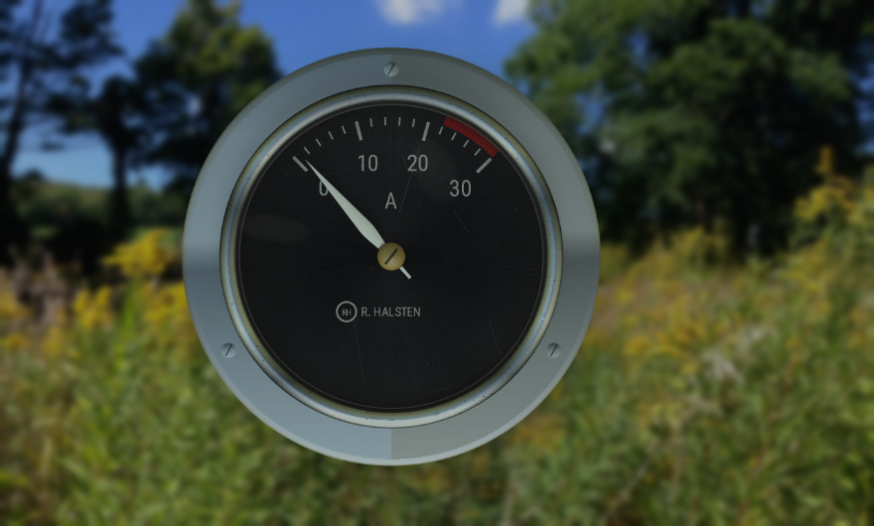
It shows 1 (A)
